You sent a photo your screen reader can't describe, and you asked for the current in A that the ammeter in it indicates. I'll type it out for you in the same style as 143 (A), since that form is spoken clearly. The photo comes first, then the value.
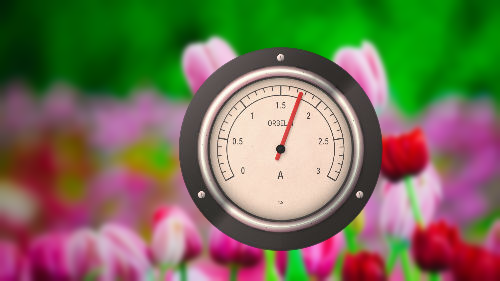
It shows 1.75 (A)
